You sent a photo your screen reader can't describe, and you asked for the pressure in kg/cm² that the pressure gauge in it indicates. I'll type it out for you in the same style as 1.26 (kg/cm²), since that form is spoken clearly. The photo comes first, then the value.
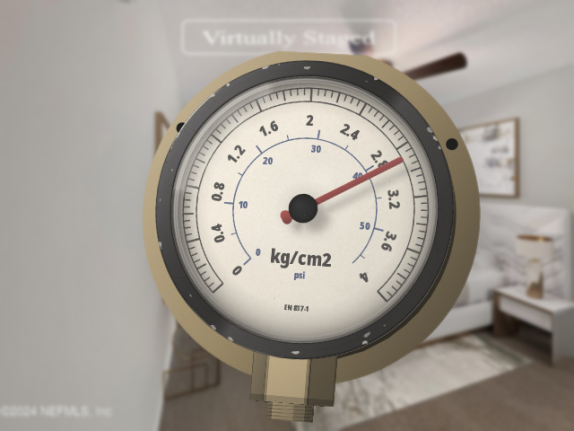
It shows 2.9 (kg/cm²)
